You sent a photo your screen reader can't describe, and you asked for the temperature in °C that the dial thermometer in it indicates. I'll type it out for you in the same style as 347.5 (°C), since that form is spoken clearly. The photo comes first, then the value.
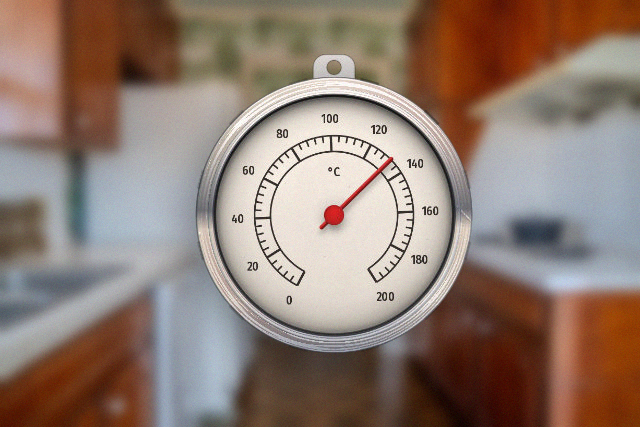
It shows 132 (°C)
